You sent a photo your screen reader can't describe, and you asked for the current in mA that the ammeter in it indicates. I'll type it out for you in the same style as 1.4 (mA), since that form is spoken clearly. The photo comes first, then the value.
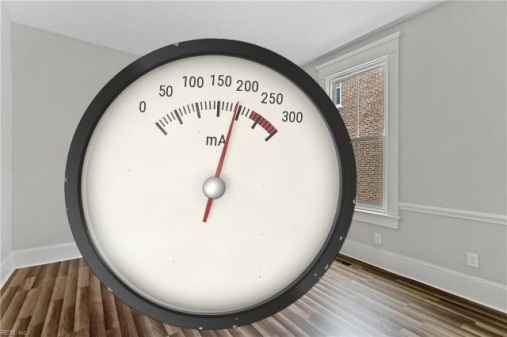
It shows 190 (mA)
